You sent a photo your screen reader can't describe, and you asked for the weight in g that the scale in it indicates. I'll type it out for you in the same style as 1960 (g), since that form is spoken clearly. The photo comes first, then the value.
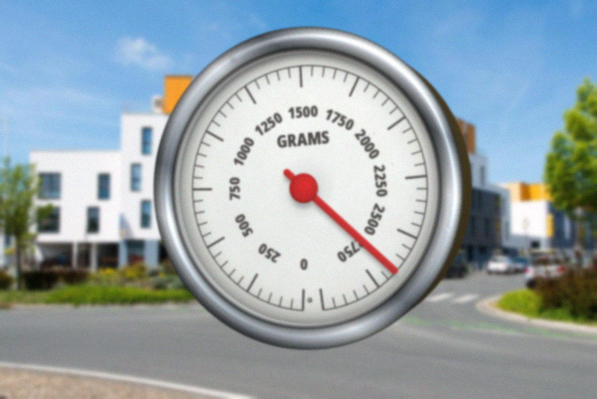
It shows 2650 (g)
